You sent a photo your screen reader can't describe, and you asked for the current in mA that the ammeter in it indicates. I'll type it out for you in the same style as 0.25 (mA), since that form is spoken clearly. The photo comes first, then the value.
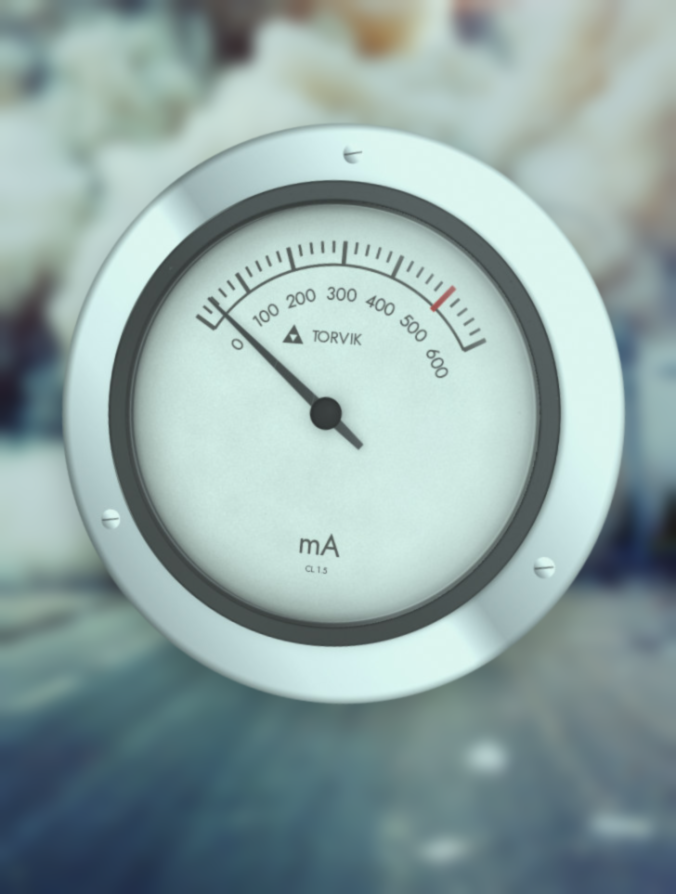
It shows 40 (mA)
